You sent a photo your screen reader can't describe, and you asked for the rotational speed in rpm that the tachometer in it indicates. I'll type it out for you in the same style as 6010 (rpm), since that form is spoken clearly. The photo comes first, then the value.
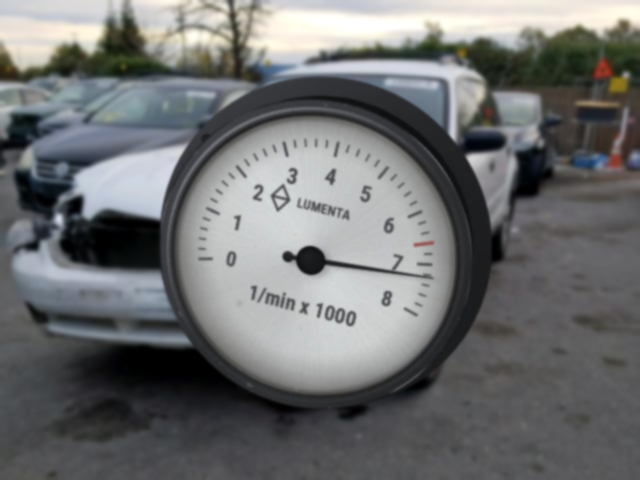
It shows 7200 (rpm)
